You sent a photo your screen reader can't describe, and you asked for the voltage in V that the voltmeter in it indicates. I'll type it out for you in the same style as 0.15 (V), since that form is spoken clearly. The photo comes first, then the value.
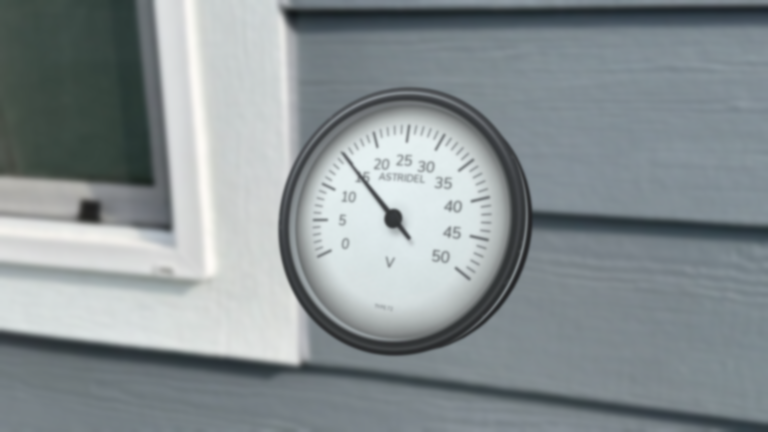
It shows 15 (V)
